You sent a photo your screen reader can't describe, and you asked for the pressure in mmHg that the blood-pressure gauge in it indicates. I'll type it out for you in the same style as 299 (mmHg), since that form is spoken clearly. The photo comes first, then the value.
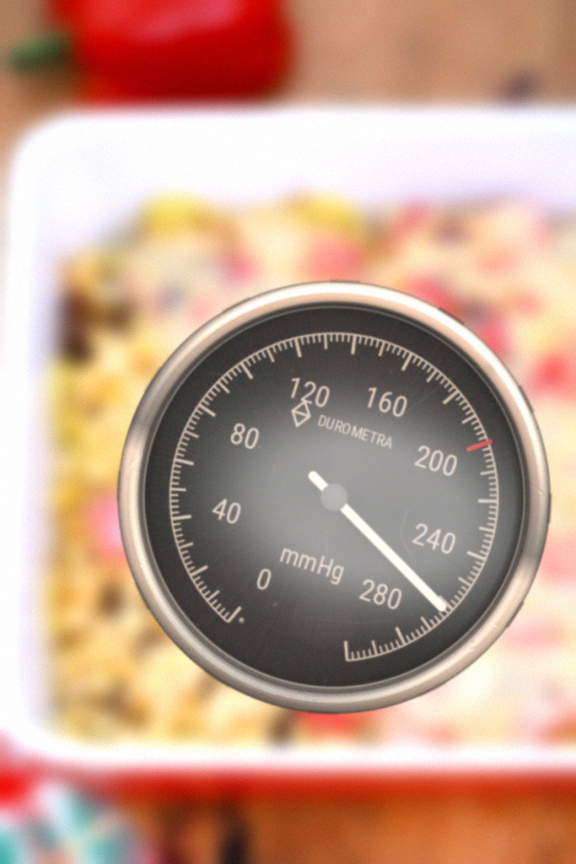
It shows 262 (mmHg)
